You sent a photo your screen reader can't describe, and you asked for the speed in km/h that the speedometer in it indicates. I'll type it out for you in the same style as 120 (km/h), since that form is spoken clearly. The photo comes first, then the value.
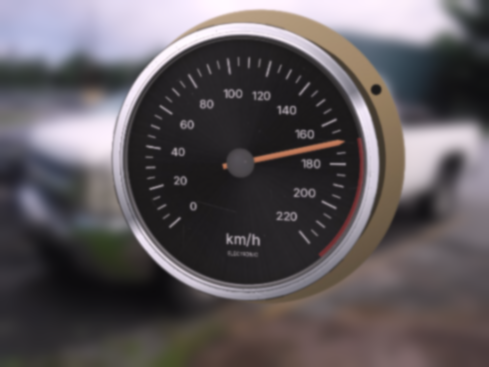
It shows 170 (km/h)
